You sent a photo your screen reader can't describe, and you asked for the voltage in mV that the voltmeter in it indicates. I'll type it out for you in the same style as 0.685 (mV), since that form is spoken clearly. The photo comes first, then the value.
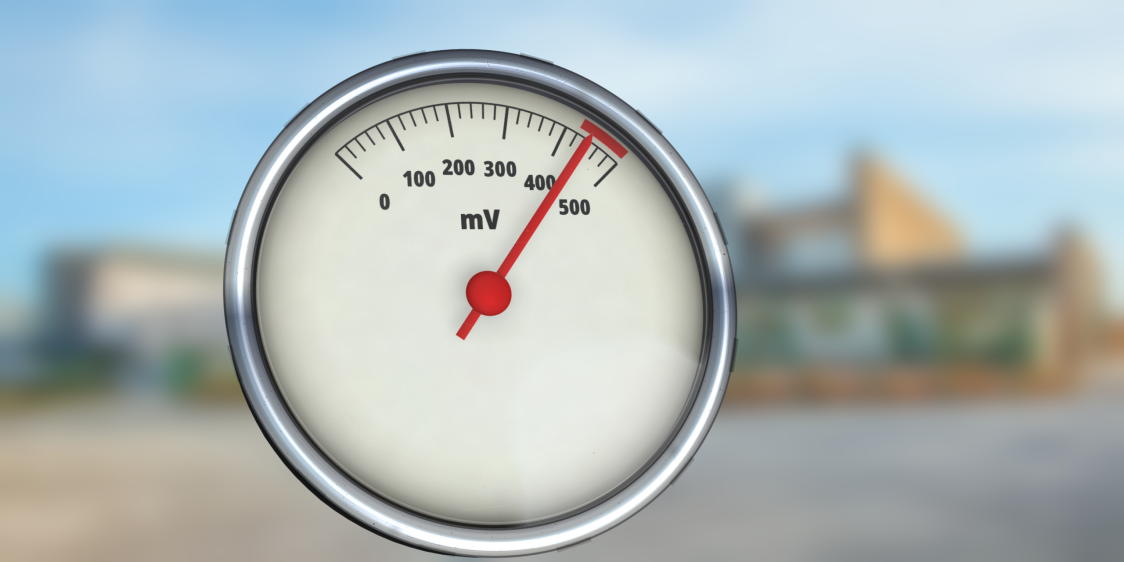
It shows 440 (mV)
